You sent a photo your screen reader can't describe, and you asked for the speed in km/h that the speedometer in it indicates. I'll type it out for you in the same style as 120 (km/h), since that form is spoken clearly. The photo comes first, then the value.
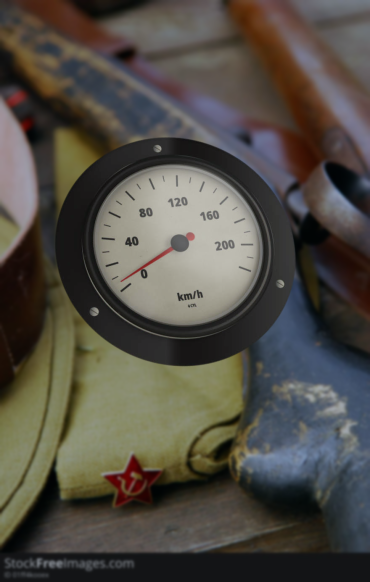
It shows 5 (km/h)
